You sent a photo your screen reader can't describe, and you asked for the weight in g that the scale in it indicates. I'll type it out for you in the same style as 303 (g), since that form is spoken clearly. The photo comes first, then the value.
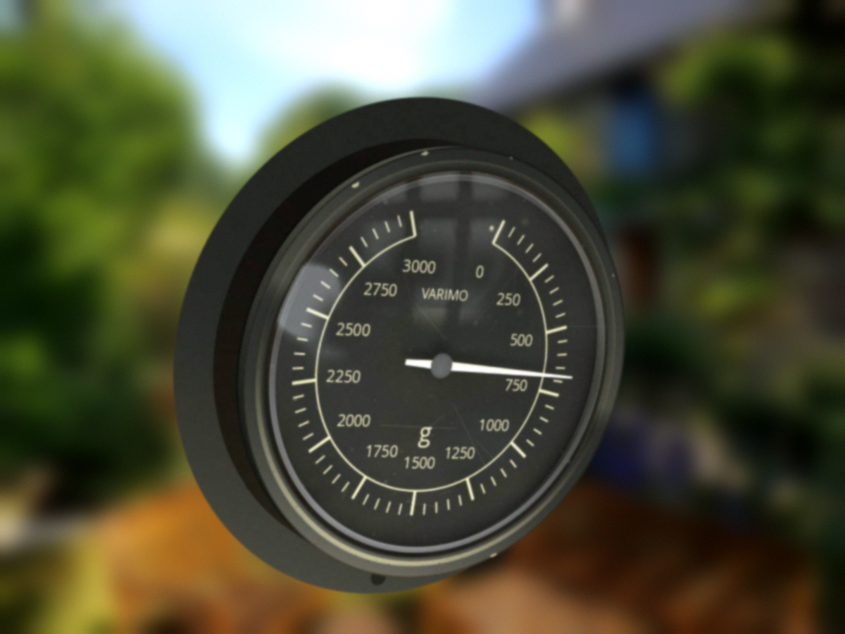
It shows 675 (g)
